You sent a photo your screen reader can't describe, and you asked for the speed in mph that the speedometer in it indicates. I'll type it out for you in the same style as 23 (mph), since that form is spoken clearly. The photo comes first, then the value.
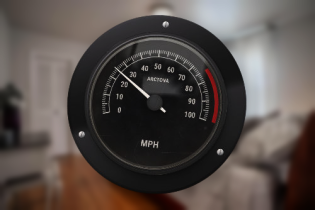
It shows 25 (mph)
